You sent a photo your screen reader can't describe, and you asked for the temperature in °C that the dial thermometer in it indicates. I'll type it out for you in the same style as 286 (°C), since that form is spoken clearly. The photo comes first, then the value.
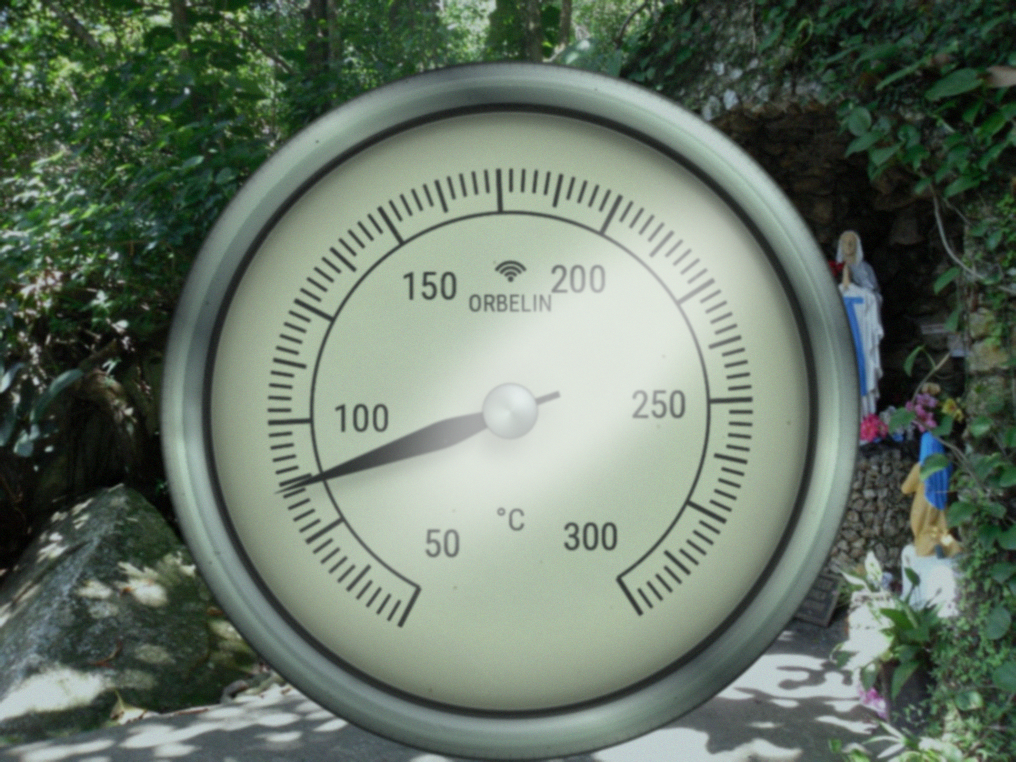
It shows 86.25 (°C)
